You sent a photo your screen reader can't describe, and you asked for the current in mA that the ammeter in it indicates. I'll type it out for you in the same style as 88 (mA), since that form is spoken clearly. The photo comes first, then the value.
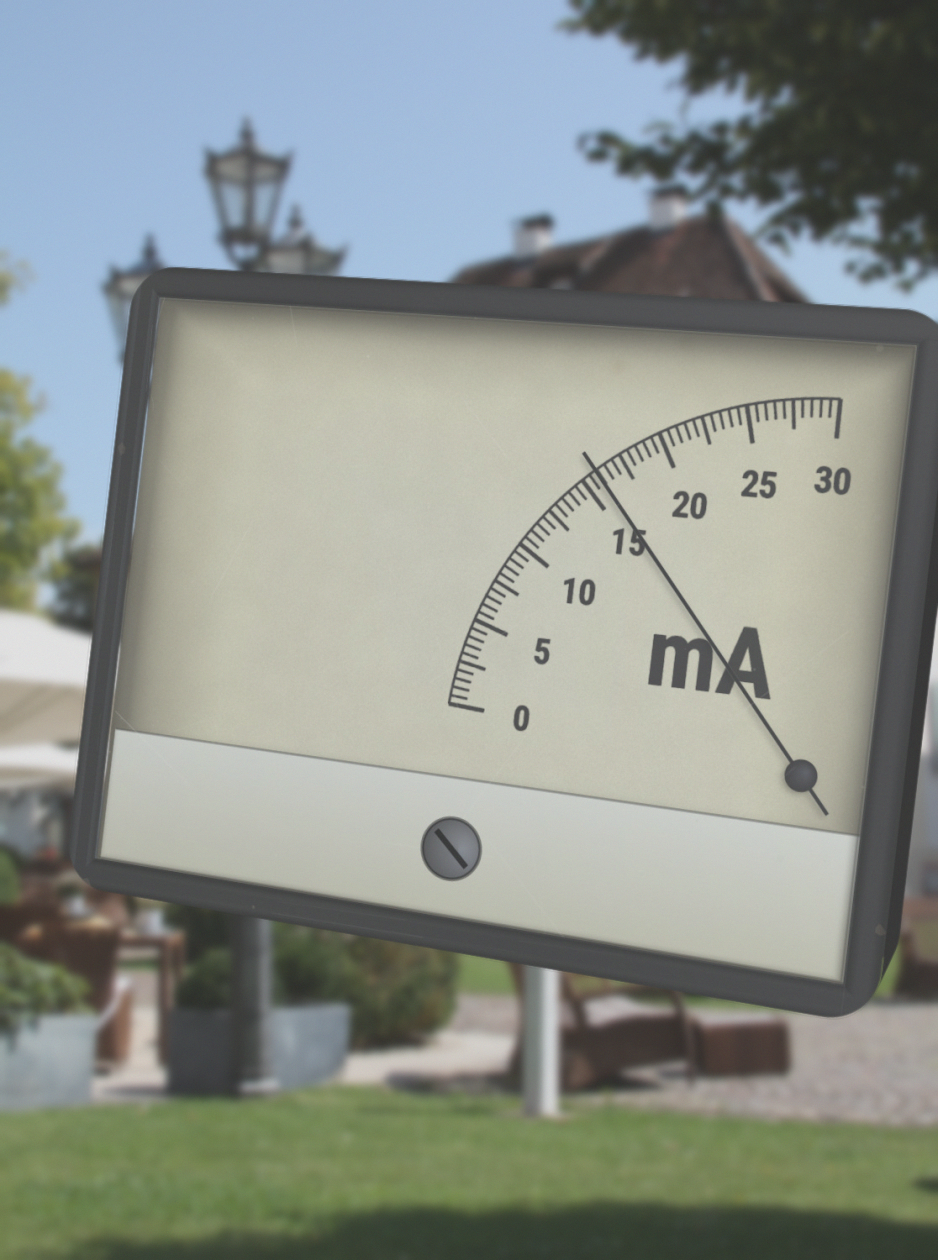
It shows 16 (mA)
